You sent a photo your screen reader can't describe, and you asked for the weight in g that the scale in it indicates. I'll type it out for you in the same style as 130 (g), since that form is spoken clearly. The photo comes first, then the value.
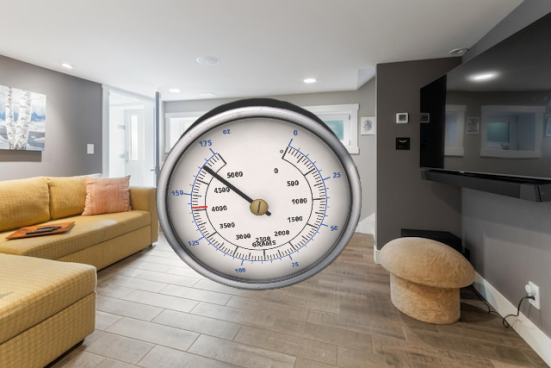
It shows 4750 (g)
